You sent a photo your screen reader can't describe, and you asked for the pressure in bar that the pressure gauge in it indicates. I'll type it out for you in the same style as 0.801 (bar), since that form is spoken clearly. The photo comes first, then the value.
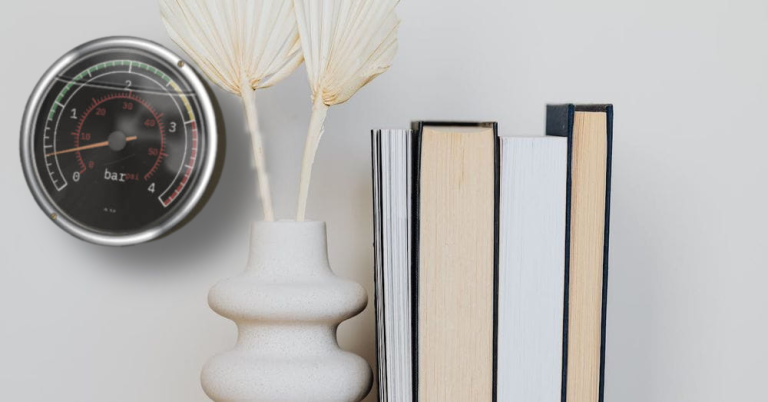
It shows 0.4 (bar)
